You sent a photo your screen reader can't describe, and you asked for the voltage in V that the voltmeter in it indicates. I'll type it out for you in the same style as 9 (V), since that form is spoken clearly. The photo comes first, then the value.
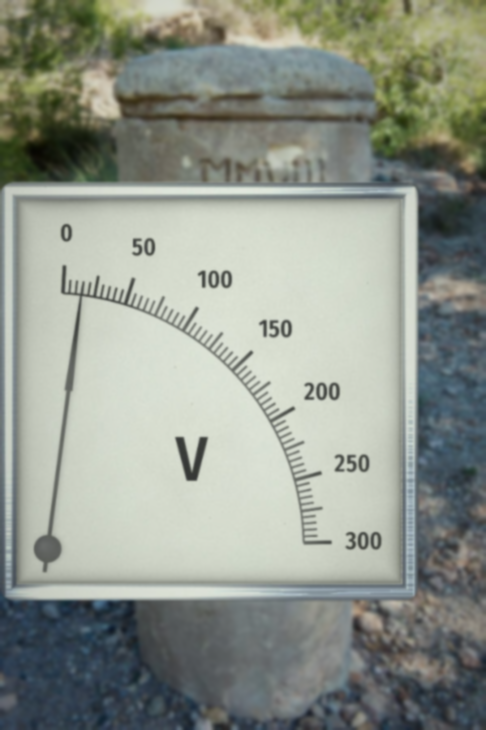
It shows 15 (V)
